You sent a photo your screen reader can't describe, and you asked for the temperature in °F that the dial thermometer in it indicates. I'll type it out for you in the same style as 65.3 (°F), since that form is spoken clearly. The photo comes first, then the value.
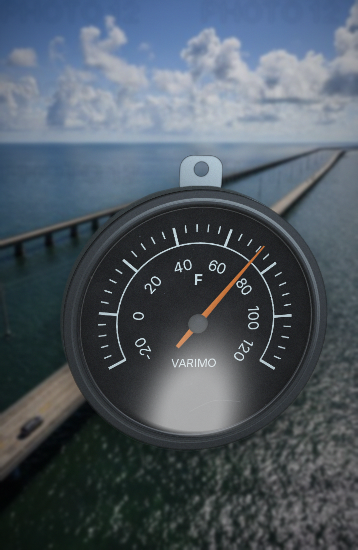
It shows 72 (°F)
